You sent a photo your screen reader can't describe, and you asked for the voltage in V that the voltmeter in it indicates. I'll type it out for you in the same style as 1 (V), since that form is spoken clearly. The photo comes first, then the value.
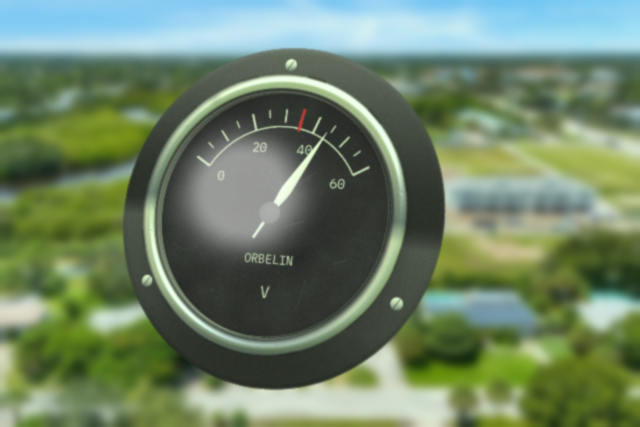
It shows 45 (V)
